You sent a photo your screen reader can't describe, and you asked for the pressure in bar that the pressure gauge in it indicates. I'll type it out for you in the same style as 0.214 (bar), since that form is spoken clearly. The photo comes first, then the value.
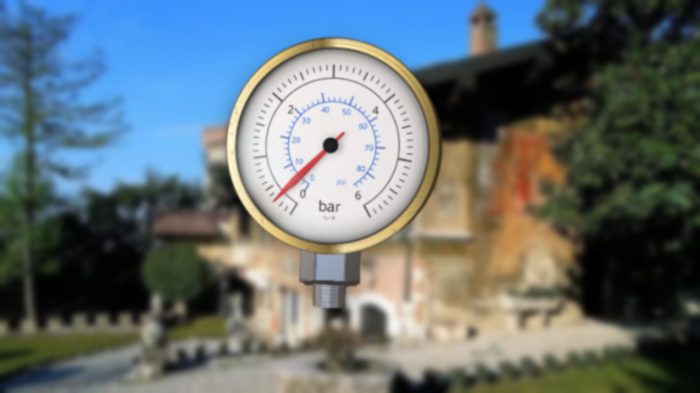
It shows 0.3 (bar)
